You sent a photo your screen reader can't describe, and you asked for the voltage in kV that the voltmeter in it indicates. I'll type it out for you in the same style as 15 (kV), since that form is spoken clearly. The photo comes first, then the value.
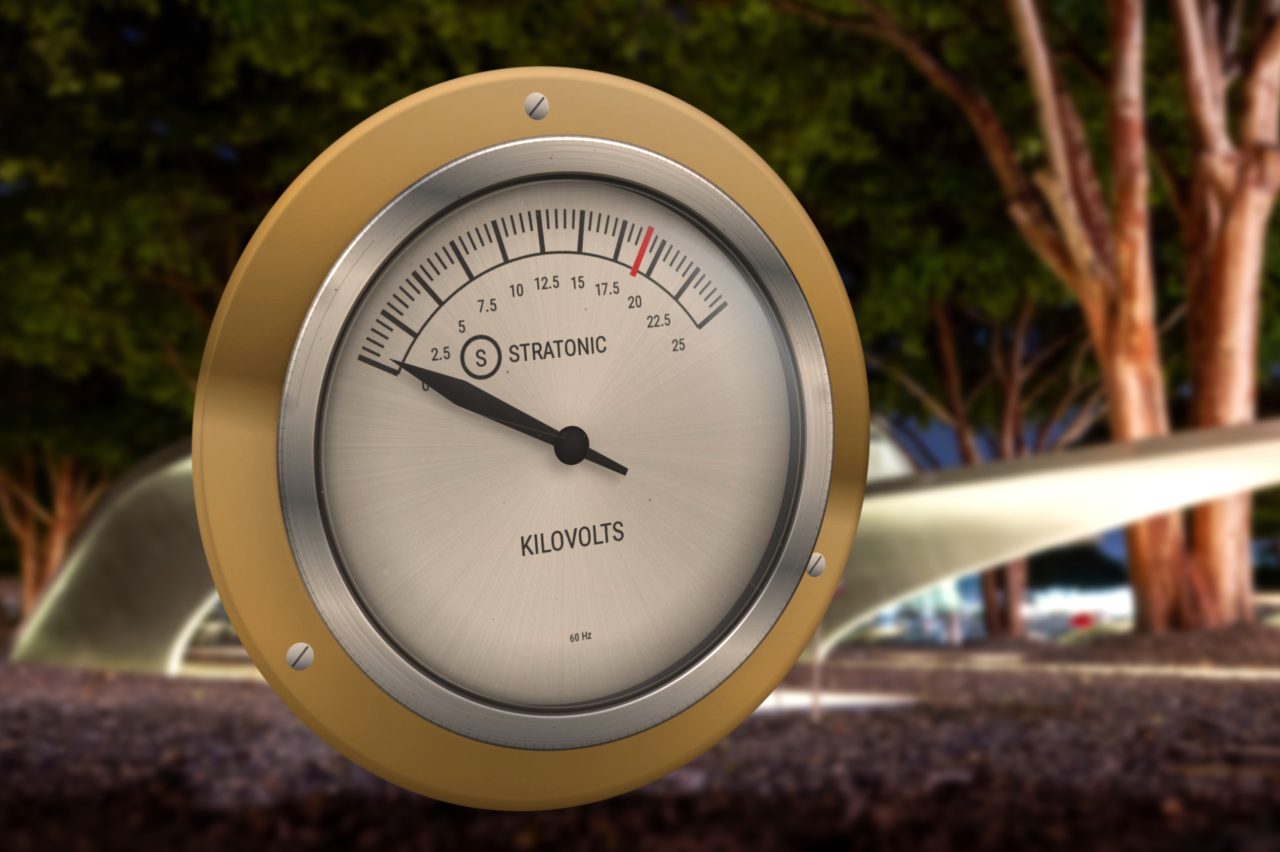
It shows 0.5 (kV)
